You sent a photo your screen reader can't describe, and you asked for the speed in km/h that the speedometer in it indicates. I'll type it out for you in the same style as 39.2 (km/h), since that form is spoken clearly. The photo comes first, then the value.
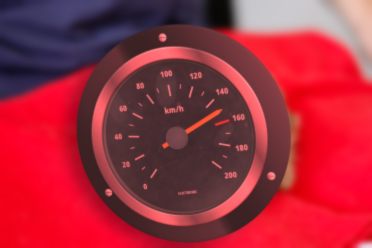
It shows 150 (km/h)
